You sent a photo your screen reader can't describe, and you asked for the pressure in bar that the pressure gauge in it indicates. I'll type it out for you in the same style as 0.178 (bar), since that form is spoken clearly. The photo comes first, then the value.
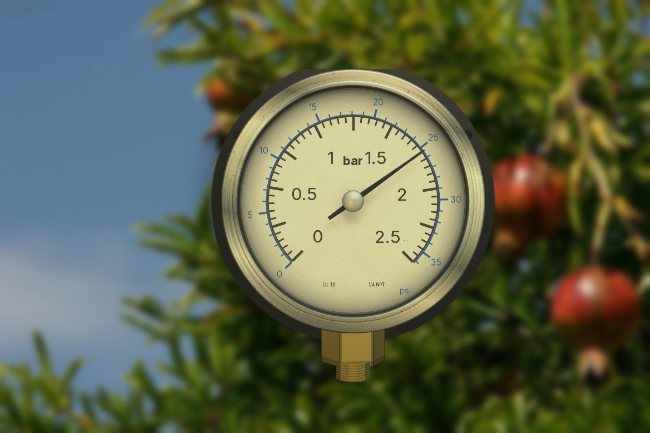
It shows 1.75 (bar)
